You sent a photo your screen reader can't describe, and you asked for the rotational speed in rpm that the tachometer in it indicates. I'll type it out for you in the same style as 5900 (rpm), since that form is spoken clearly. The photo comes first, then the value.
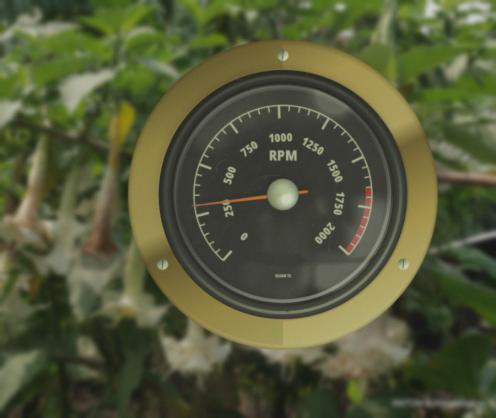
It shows 300 (rpm)
